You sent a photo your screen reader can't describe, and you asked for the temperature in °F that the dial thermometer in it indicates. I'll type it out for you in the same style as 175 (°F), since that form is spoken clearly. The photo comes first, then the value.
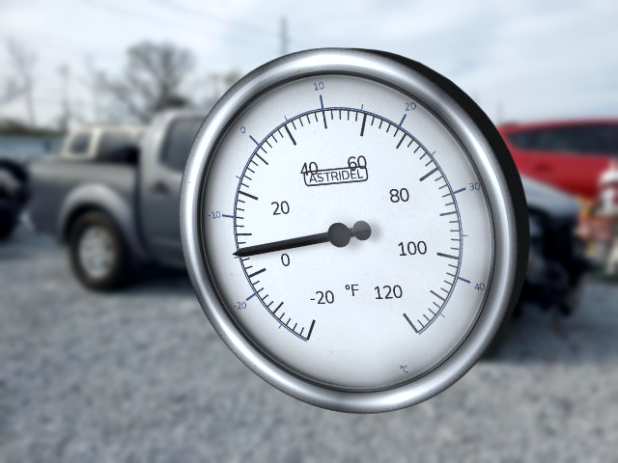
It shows 6 (°F)
